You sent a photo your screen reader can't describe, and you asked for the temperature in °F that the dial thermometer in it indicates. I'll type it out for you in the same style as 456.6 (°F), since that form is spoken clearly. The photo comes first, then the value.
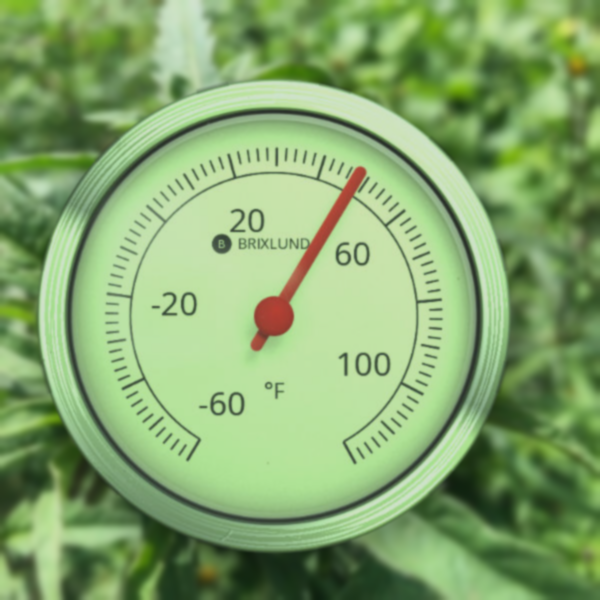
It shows 48 (°F)
